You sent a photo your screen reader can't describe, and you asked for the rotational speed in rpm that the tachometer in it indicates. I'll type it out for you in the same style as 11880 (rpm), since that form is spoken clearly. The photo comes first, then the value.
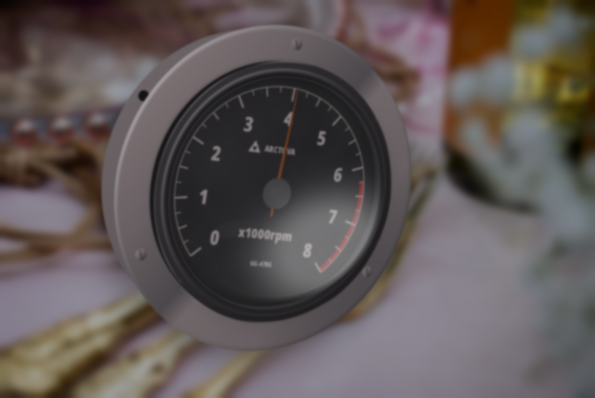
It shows 4000 (rpm)
